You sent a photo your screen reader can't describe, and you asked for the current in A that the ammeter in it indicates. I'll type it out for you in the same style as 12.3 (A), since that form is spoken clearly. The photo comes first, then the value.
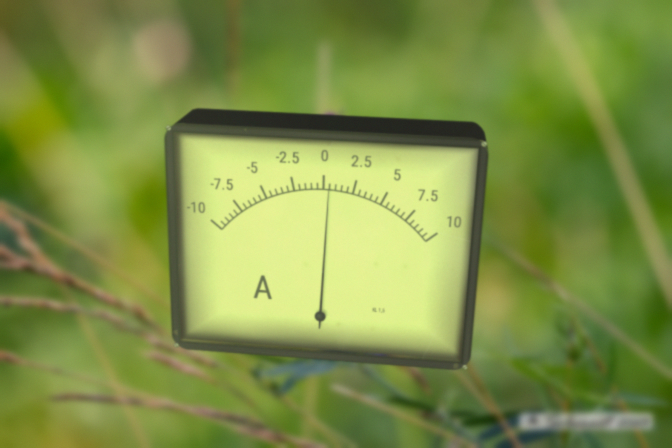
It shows 0.5 (A)
